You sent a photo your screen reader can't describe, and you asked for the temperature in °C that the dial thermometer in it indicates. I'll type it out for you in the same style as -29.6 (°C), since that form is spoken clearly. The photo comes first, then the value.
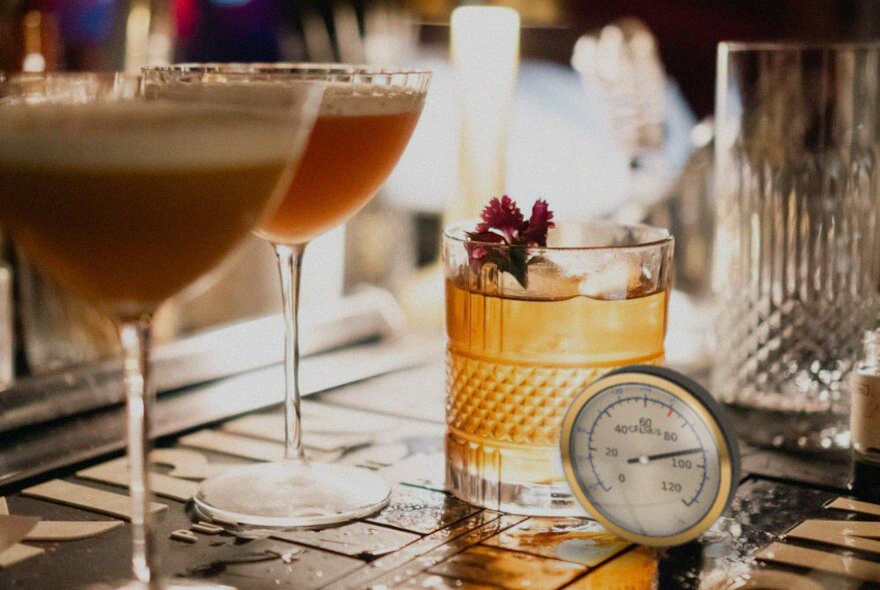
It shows 92 (°C)
